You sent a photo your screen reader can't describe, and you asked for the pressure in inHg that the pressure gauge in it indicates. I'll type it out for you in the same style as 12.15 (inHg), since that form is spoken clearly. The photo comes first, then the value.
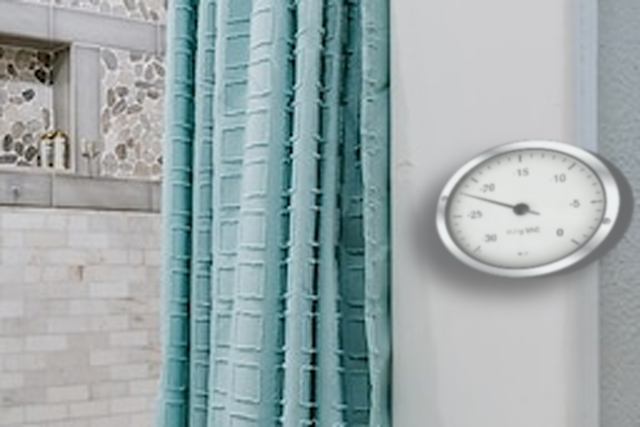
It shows -22 (inHg)
